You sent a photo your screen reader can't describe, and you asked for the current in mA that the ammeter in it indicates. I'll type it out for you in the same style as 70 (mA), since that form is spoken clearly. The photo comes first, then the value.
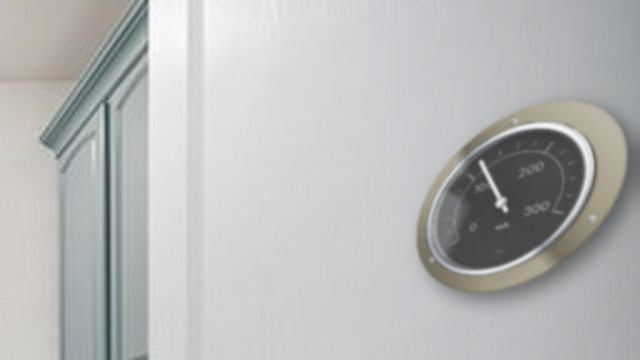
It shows 120 (mA)
